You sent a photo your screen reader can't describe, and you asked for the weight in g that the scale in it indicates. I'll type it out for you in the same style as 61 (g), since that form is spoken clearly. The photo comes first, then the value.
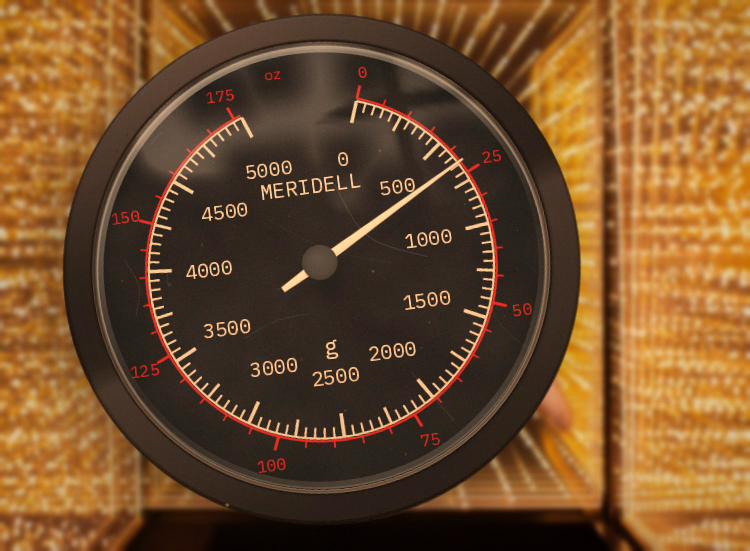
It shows 650 (g)
